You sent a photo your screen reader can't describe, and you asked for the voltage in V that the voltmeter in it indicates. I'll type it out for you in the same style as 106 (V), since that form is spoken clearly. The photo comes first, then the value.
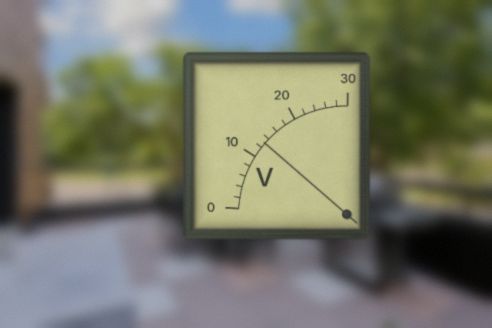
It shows 13 (V)
